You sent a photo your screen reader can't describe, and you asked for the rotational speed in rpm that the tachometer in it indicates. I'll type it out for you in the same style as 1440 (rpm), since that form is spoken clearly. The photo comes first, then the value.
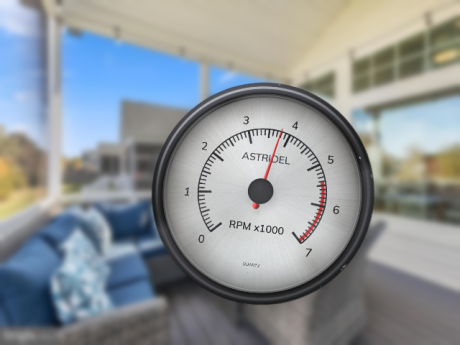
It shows 3800 (rpm)
